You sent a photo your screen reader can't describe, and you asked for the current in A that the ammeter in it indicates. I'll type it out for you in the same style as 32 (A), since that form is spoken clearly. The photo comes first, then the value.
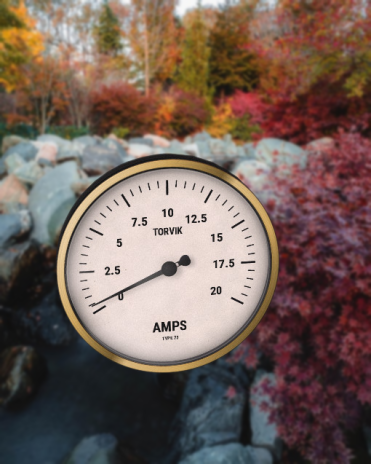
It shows 0.5 (A)
